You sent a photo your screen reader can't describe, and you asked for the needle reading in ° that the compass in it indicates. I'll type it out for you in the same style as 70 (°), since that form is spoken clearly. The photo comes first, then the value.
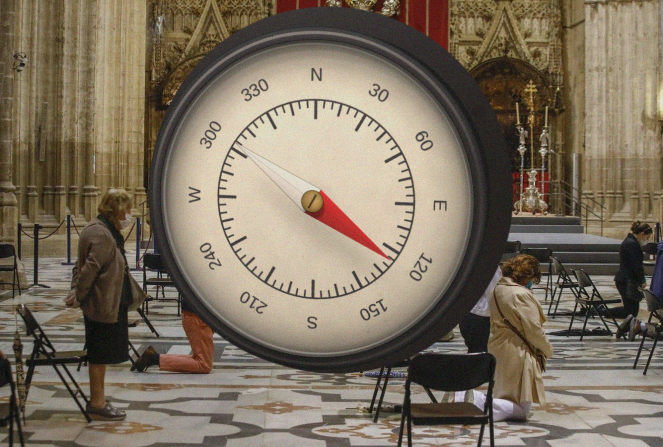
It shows 125 (°)
